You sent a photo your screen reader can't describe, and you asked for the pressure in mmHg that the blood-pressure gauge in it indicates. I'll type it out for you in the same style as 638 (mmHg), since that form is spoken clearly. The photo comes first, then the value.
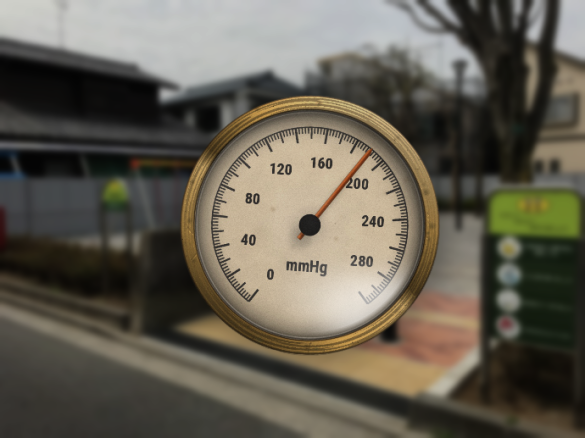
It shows 190 (mmHg)
